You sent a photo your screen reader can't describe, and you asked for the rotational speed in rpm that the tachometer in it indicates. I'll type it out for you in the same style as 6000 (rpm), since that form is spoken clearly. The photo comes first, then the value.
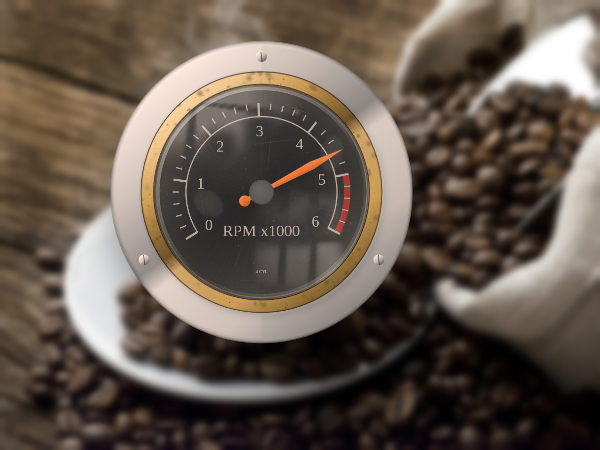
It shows 4600 (rpm)
